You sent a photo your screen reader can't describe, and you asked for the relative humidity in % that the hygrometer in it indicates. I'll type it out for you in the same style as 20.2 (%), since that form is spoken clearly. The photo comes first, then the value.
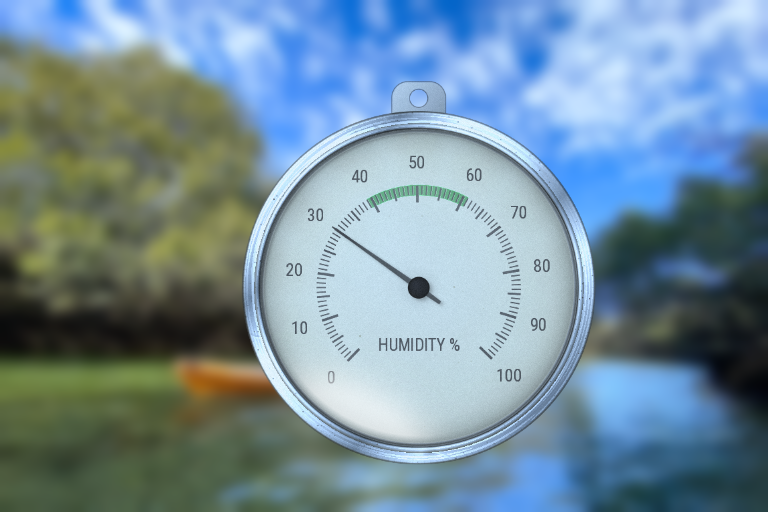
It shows 30 (%)
